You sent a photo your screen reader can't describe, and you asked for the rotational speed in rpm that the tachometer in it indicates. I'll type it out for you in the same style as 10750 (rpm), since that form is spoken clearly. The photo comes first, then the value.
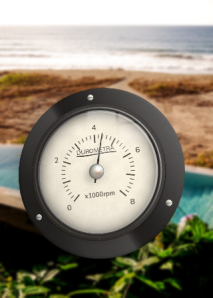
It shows 4400 (rpm)
